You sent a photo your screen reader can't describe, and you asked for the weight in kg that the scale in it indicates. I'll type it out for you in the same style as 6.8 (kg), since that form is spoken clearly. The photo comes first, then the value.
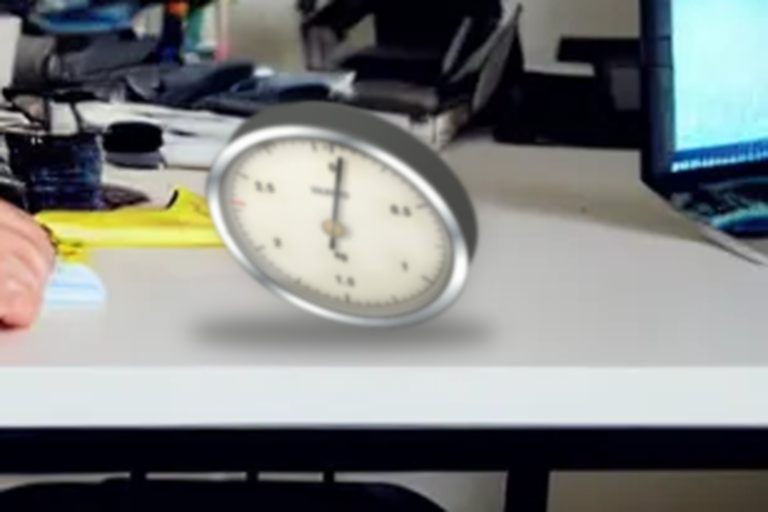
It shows 0.05 (kg)
